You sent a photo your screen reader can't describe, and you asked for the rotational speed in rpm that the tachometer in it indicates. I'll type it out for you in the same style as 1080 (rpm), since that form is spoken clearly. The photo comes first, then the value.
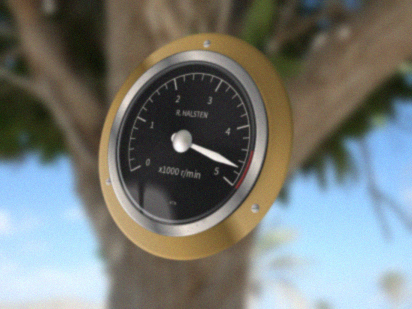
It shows 4700 (rpm)
